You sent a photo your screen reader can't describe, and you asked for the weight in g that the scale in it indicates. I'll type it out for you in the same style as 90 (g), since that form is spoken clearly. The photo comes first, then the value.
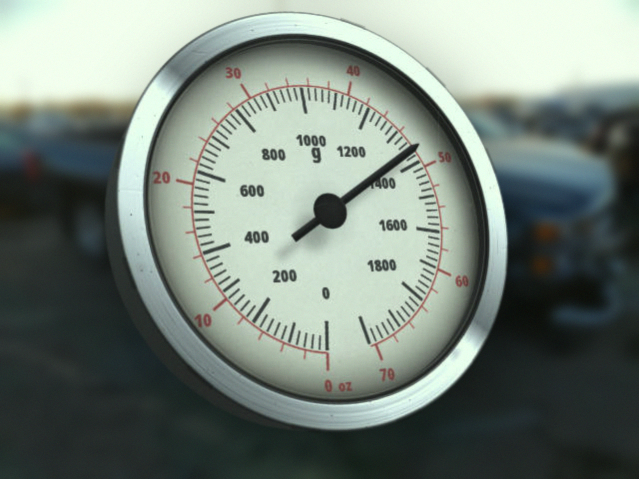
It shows 1360 (g)
